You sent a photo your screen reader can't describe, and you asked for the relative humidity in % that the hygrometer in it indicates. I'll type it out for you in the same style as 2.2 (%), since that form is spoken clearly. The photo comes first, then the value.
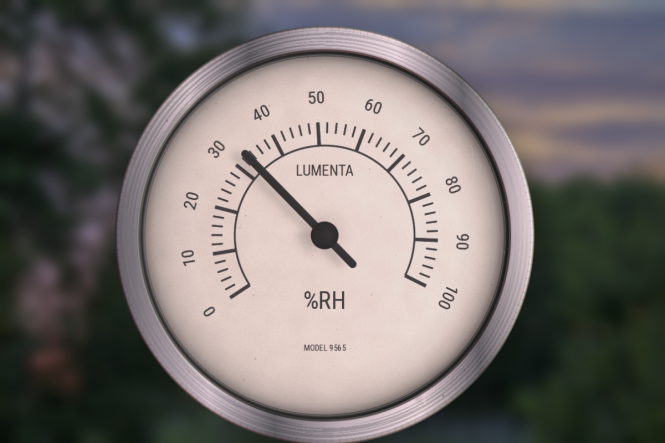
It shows 33 (%)
